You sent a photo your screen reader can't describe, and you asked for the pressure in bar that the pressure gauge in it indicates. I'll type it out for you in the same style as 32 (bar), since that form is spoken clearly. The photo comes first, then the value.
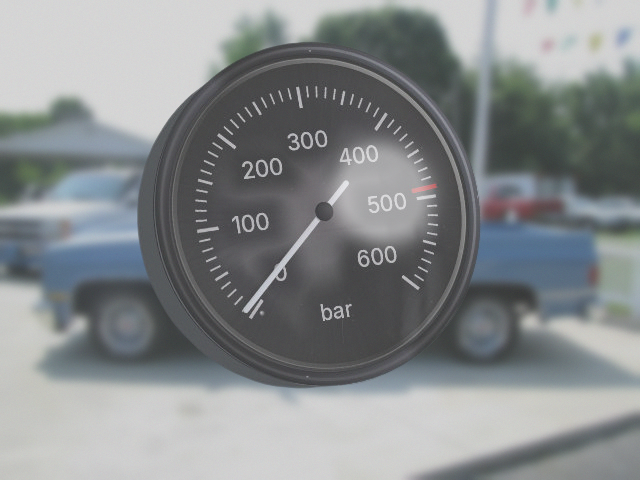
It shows 10 (bar)
